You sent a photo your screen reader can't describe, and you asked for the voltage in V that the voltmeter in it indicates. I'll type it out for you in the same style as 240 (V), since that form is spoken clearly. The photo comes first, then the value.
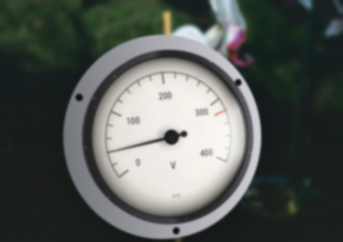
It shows 40 (V)
